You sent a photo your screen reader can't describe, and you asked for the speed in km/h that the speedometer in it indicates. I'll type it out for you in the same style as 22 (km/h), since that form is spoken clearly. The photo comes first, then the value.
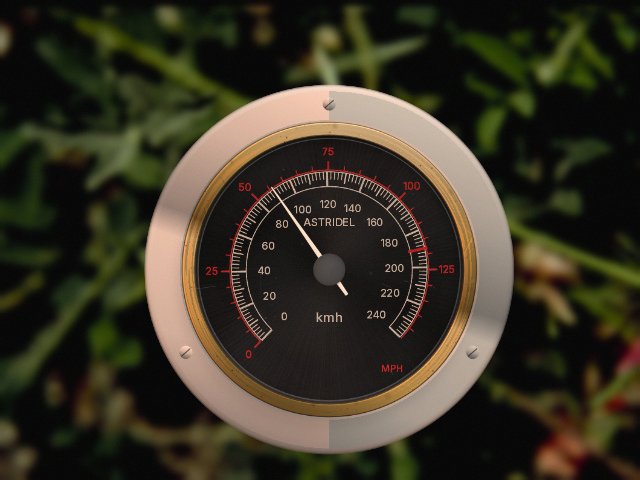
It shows 90 (km/h)
